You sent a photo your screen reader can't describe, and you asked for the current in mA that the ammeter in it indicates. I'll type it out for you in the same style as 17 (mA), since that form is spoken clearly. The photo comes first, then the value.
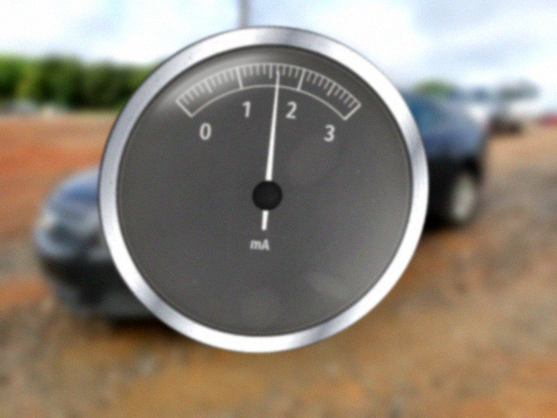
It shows 1.6 (mA)
